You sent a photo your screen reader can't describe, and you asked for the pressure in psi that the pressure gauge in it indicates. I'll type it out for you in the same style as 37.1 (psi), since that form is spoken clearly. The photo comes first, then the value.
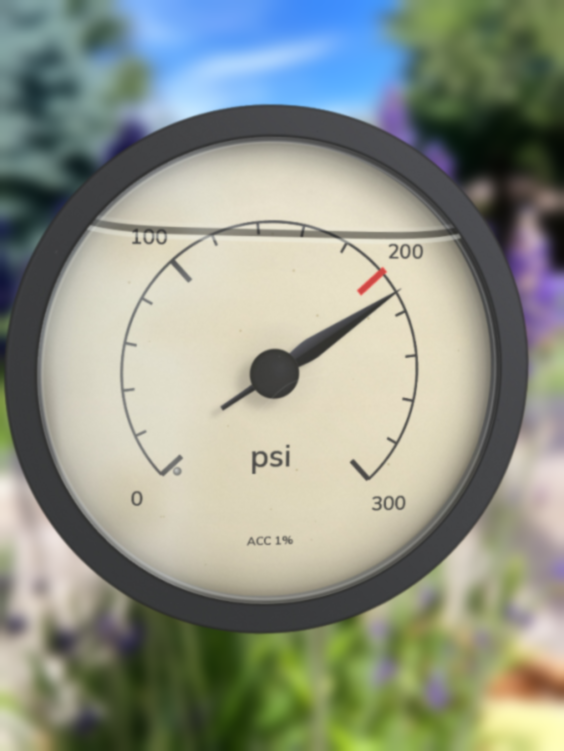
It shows 210 (psi)
